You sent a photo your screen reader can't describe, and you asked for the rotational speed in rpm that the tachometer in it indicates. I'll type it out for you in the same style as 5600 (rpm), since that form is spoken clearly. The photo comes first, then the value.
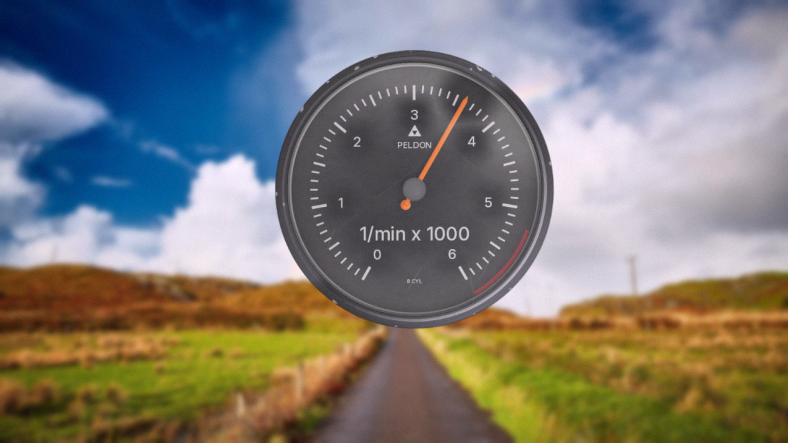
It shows 3600 (rpm)
